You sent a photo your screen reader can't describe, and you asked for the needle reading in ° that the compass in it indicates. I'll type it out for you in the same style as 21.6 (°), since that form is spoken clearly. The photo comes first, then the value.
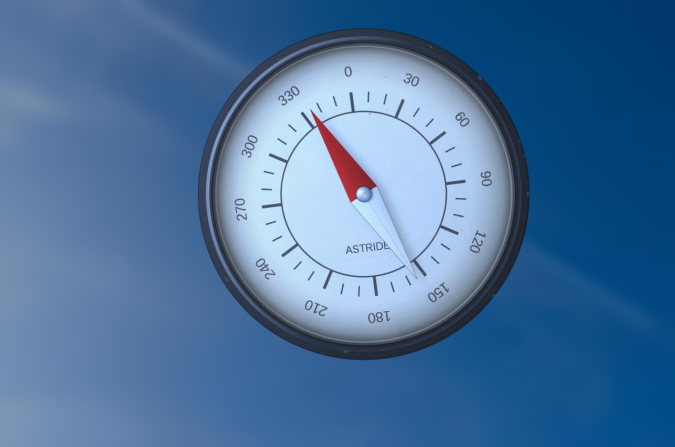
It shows 335 (°)
